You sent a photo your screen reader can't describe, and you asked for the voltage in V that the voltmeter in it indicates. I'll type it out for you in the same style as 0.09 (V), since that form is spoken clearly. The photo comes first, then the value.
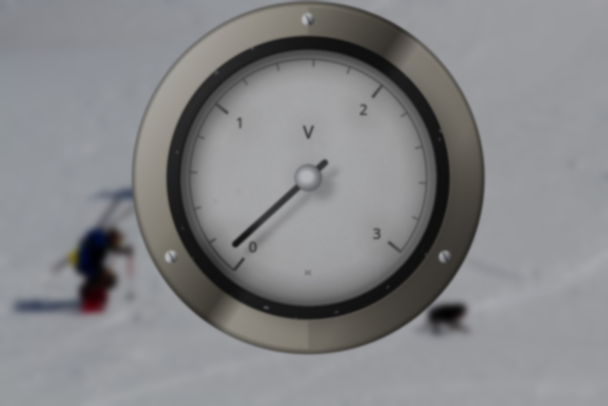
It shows 0.1 (V)
